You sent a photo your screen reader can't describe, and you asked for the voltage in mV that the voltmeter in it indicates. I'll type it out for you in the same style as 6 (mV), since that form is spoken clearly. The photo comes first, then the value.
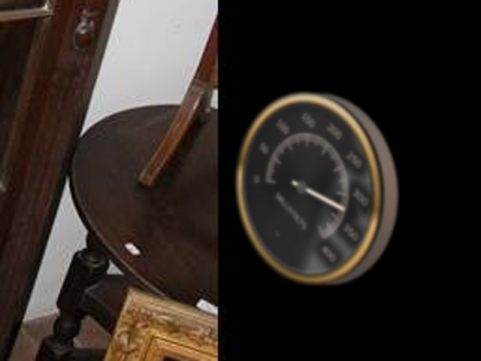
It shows 325 (mV)
